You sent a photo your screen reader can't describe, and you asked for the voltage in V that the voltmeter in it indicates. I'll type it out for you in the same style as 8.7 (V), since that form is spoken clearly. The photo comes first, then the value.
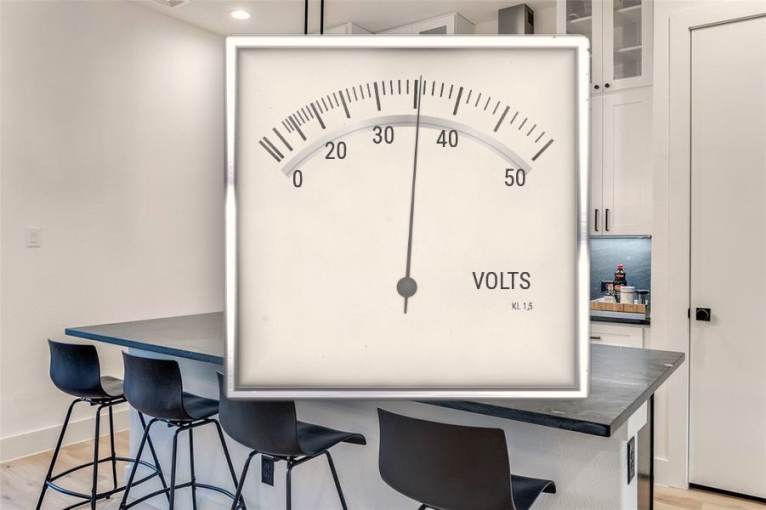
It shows 35.5 (V)
